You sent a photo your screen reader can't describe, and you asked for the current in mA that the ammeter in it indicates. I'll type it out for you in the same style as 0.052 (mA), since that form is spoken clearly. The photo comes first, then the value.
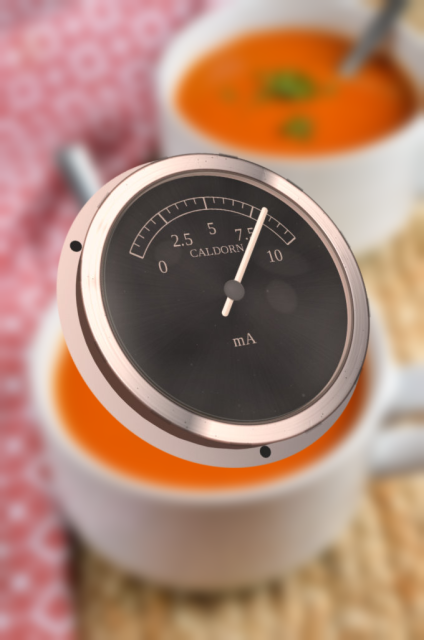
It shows 8 (mA)
